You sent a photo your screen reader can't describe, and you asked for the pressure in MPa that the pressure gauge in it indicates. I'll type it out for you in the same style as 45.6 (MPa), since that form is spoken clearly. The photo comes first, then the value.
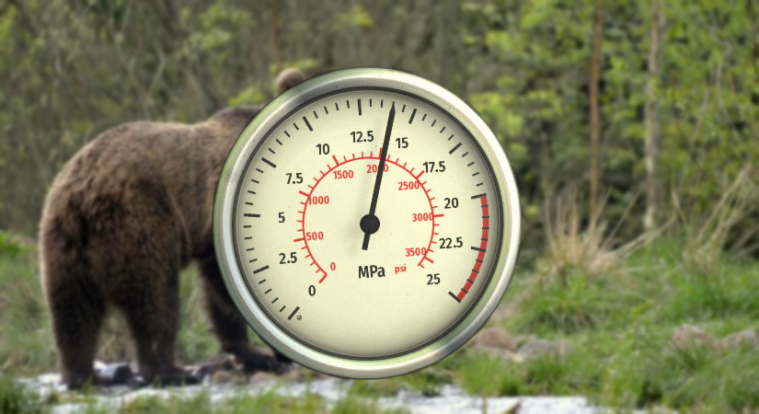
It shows 14 (MPa)
